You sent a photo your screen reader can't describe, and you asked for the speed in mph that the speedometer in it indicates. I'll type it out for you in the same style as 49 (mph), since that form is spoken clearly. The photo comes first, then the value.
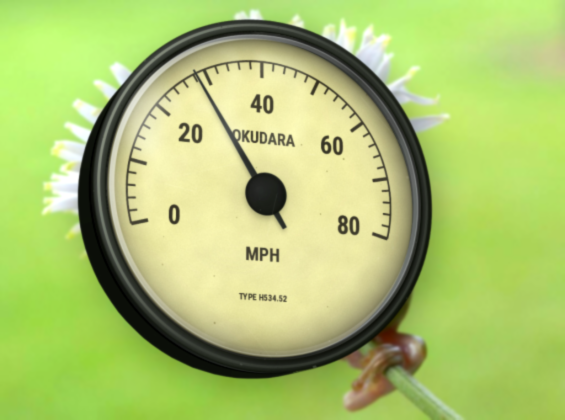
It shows 28 (mph)
